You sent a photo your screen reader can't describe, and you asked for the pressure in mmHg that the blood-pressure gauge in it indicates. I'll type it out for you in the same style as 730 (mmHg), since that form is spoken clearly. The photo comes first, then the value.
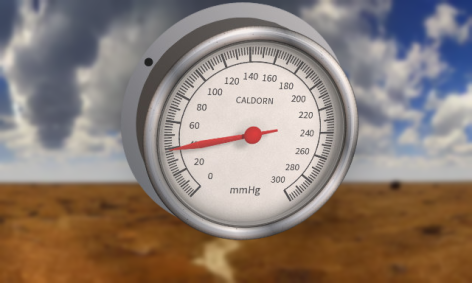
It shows 40 (mmHg)
